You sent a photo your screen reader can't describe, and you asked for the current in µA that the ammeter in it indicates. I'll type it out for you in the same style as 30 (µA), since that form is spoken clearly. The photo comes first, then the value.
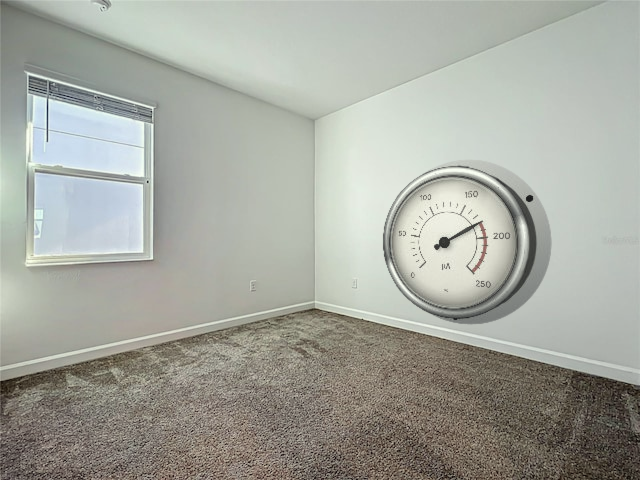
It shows 180 (µA)
